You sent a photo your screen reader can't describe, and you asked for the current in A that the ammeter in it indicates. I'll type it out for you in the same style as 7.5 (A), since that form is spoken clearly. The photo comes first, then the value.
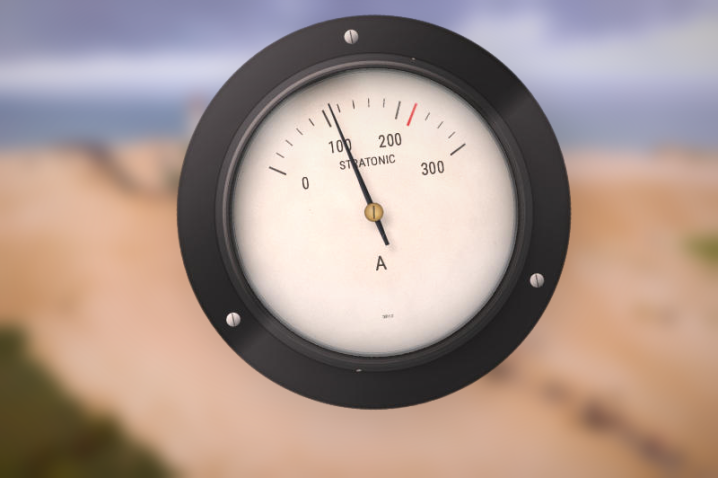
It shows 110 (A)
